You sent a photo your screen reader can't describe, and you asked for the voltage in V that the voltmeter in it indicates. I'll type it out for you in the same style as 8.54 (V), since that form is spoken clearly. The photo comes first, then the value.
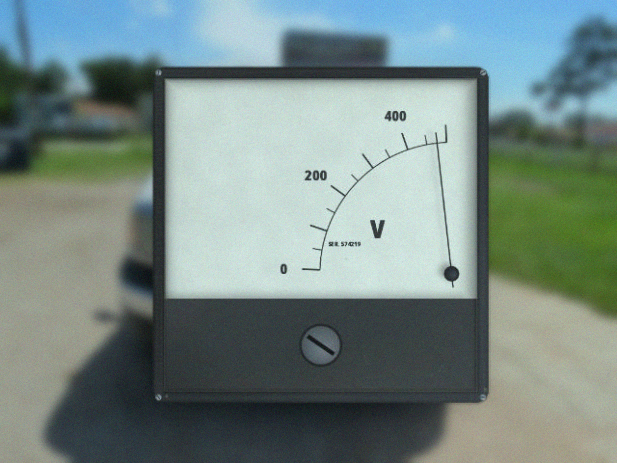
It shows 475 (V)
